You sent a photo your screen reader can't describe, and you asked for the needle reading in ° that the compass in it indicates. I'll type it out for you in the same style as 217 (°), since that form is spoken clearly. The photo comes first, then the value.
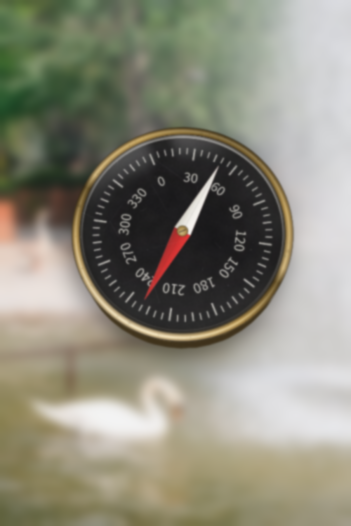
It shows 230 (°)
